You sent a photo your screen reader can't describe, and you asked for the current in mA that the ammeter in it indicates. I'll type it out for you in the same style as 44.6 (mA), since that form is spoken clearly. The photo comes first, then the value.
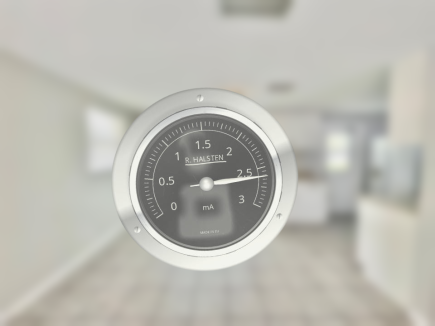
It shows 2.6 (mA)
